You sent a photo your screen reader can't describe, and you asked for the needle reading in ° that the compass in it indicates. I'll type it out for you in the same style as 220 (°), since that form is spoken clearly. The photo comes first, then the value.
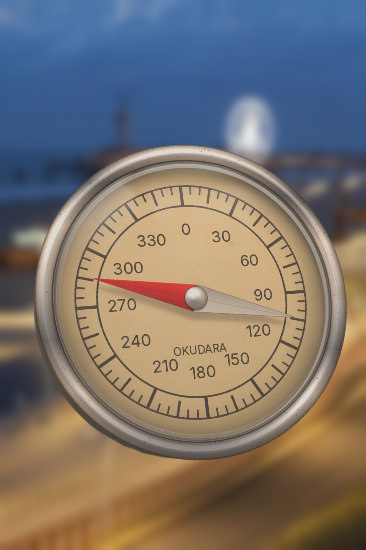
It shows 285 (°)
